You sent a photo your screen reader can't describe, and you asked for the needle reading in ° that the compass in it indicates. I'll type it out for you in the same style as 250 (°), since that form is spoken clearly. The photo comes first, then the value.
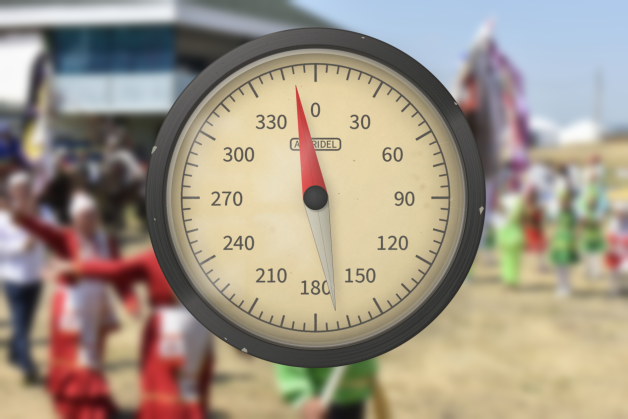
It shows 350 (°)
